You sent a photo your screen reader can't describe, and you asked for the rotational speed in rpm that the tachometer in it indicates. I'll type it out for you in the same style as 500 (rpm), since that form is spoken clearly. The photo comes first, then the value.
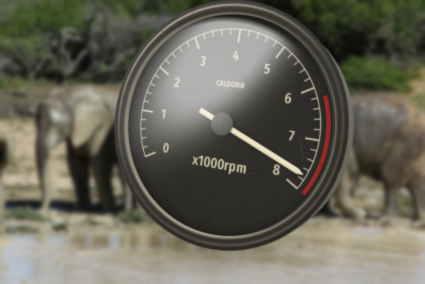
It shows 7700 (rpm)
